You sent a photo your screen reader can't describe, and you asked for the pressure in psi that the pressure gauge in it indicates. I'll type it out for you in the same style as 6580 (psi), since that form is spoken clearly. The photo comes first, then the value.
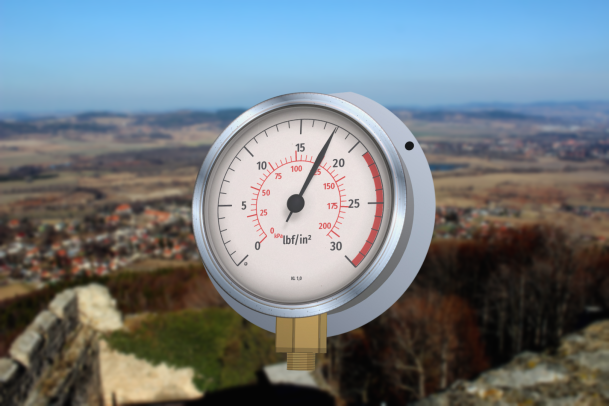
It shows 18 (psi)
